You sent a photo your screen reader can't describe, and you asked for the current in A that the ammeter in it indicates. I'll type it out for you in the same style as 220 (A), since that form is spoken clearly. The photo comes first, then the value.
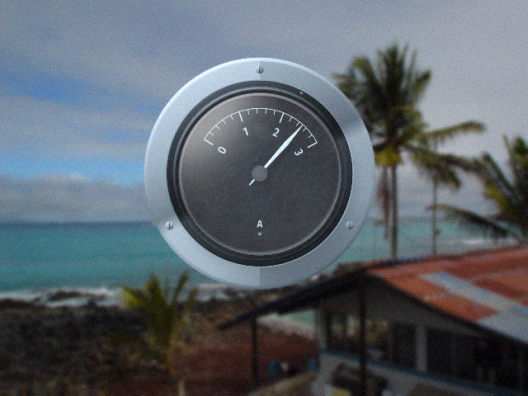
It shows 2.5 (A)
